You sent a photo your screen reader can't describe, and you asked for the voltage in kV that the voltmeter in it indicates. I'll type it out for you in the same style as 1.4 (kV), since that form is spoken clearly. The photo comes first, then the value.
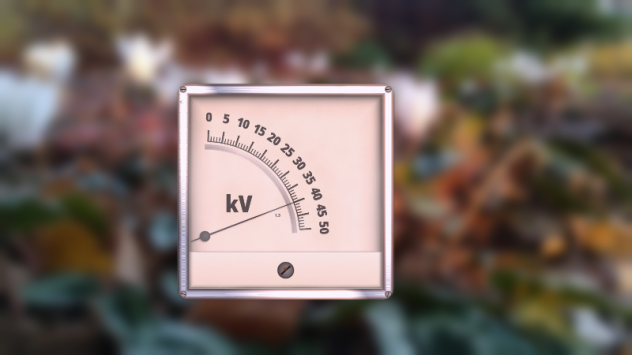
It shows 40 (kV)
